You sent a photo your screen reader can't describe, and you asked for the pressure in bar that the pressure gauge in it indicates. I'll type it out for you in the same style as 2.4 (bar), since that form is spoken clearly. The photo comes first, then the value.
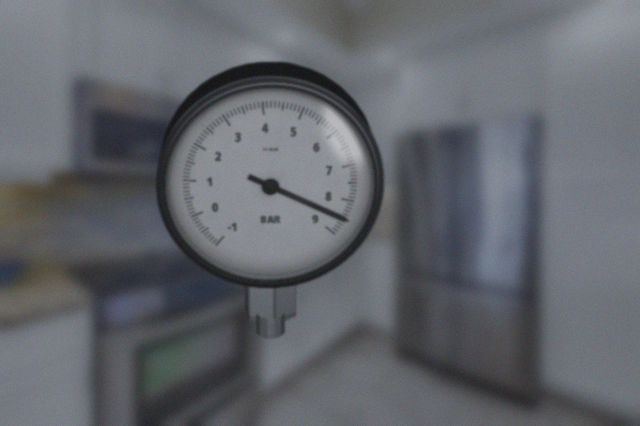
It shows 8.5 (bar)
